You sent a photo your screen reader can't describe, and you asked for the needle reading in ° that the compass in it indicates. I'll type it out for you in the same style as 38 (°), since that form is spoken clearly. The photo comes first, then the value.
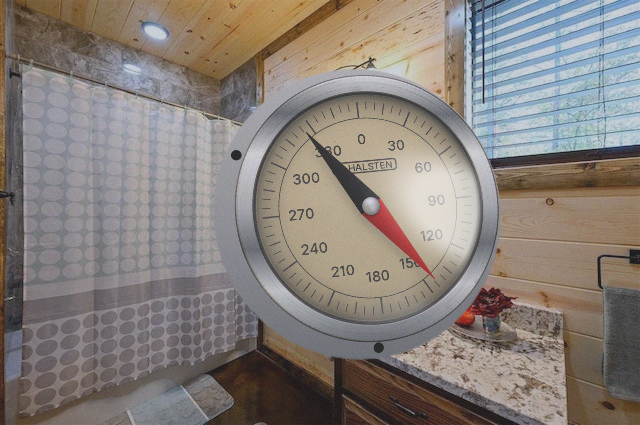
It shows 145 (°)
